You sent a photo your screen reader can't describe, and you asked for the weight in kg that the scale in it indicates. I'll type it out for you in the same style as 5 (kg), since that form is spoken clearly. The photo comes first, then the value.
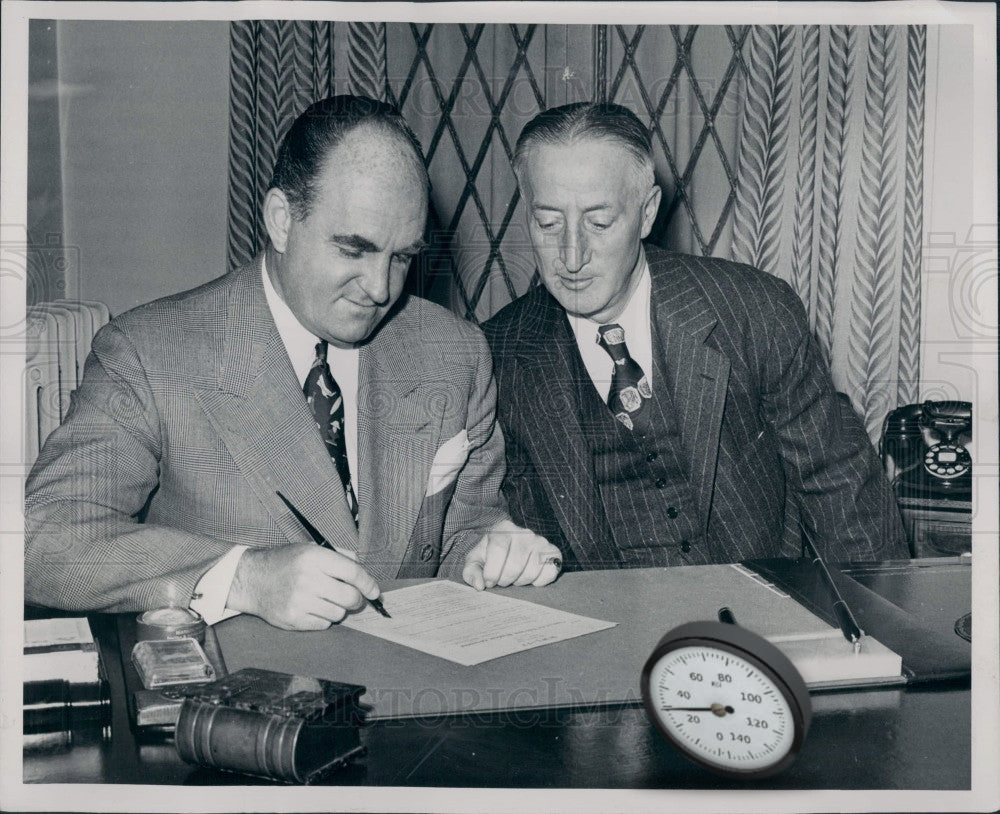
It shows 30 (kg)
